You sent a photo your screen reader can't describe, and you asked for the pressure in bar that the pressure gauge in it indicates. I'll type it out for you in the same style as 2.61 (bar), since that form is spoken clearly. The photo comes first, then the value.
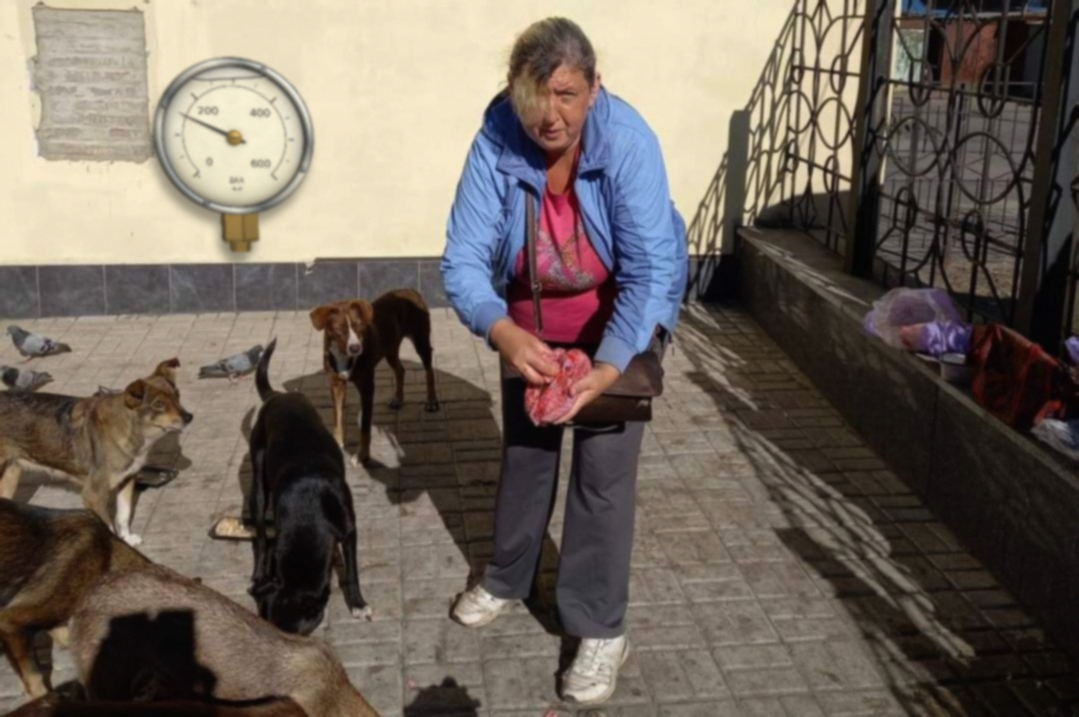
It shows 150 (bar)
